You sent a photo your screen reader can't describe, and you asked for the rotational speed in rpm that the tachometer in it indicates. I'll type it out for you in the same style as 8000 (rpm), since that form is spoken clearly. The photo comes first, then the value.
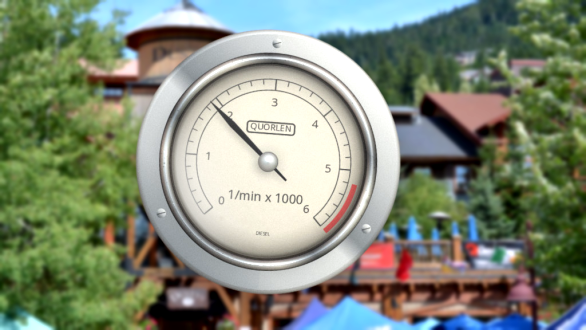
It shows 1900 (rpm)
